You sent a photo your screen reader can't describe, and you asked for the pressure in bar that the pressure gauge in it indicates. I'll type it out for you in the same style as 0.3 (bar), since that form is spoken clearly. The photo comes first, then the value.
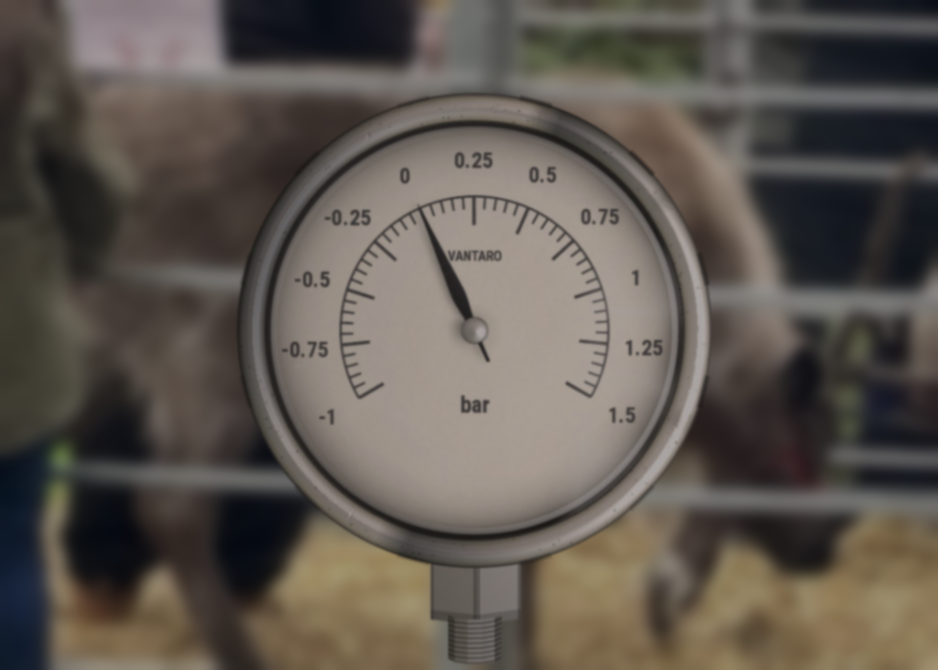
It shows 0 (bar)
